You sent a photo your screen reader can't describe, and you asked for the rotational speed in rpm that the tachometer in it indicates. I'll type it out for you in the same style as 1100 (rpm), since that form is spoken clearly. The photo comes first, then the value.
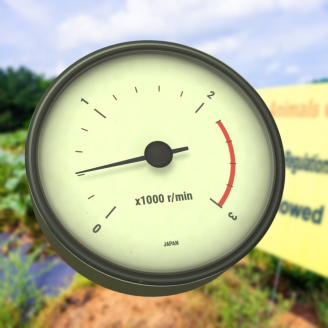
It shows 400 (rpm)
